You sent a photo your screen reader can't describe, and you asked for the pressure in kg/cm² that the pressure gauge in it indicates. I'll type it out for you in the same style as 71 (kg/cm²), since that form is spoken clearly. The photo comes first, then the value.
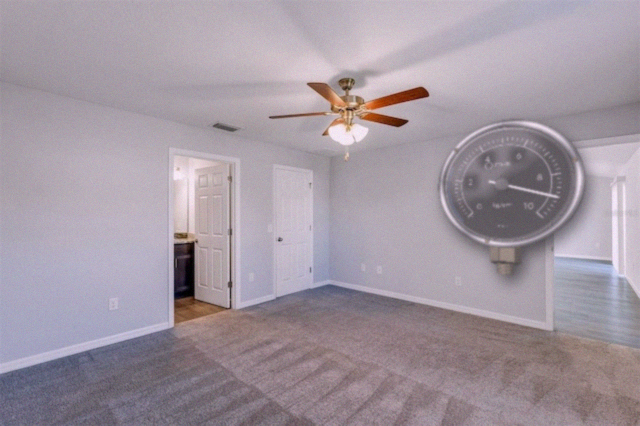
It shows 9 (kg/cm²)
